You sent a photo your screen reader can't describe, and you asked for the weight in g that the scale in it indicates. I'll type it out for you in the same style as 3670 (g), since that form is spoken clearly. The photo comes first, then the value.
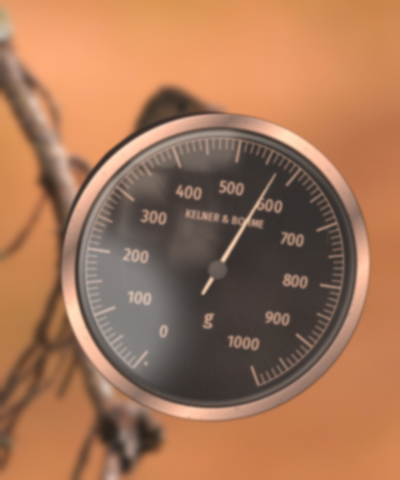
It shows 570 (g)
